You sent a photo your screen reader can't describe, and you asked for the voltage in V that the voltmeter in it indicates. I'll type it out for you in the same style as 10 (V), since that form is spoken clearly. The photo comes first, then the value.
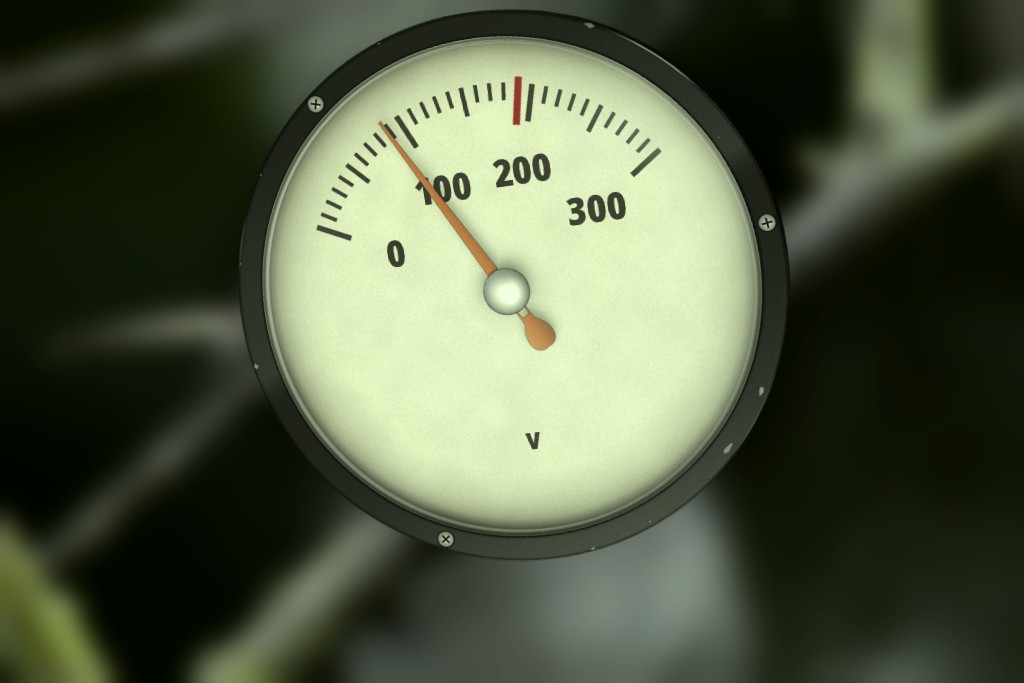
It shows 90 (V)
